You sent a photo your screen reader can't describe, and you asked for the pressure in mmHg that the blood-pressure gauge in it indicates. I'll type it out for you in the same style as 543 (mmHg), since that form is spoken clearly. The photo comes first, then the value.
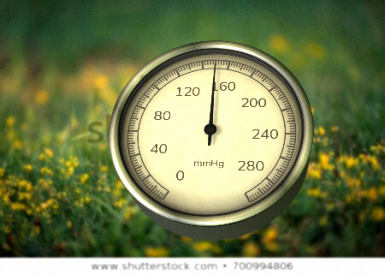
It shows 150 (mmHg)
